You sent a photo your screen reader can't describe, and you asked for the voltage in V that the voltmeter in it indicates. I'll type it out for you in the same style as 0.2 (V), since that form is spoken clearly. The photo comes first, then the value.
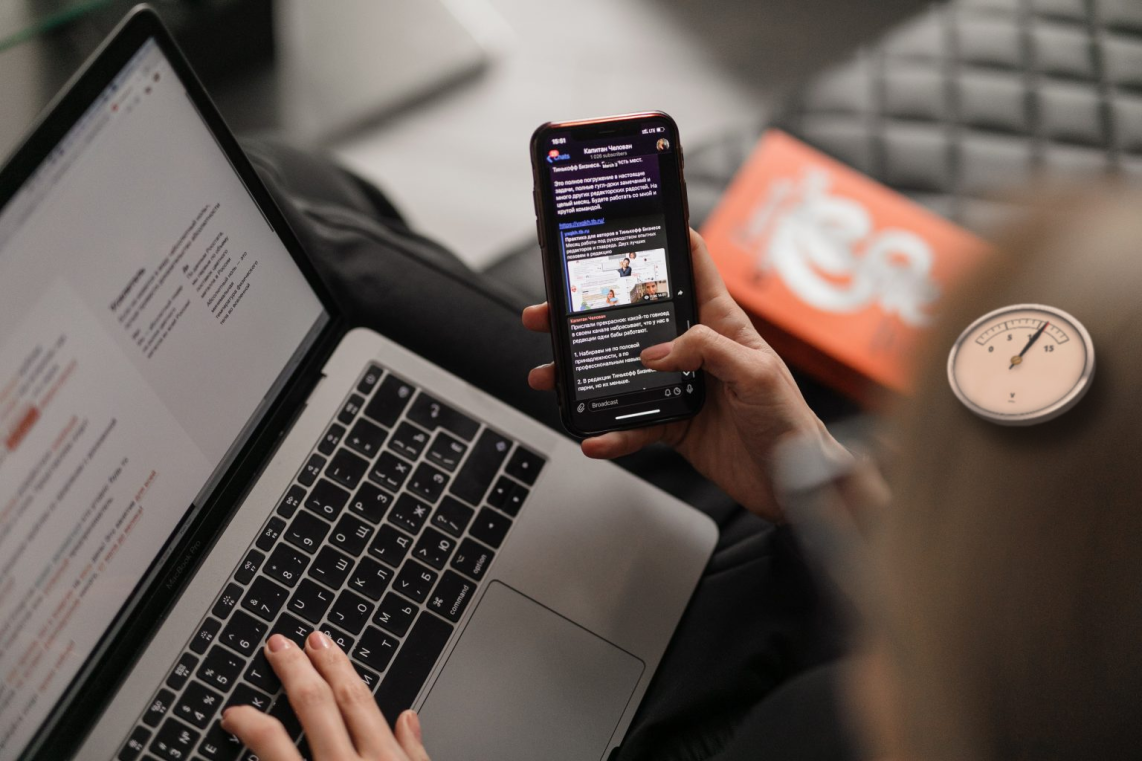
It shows 11 (V)
